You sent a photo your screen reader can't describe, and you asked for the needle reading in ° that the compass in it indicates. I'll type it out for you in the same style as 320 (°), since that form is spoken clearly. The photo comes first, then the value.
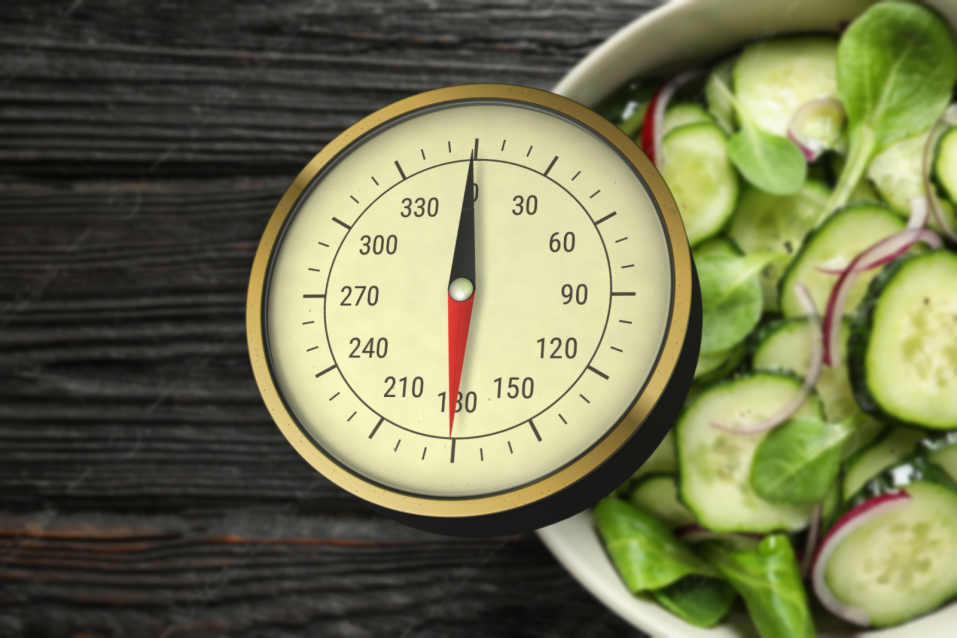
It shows 180 (°)
